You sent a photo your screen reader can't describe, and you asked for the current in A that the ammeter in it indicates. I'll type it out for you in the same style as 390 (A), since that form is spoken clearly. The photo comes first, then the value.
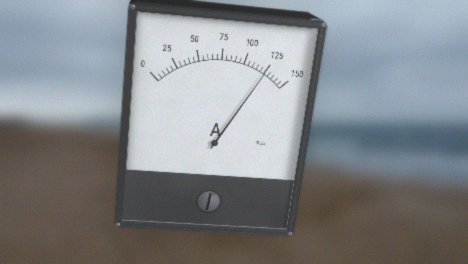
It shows 125 (A)
